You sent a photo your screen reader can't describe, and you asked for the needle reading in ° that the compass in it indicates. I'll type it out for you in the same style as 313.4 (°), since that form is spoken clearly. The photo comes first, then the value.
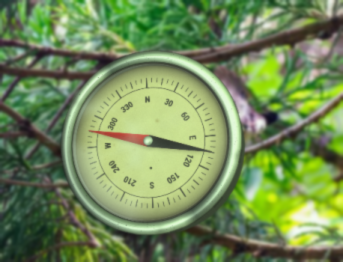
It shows 285 (°)
